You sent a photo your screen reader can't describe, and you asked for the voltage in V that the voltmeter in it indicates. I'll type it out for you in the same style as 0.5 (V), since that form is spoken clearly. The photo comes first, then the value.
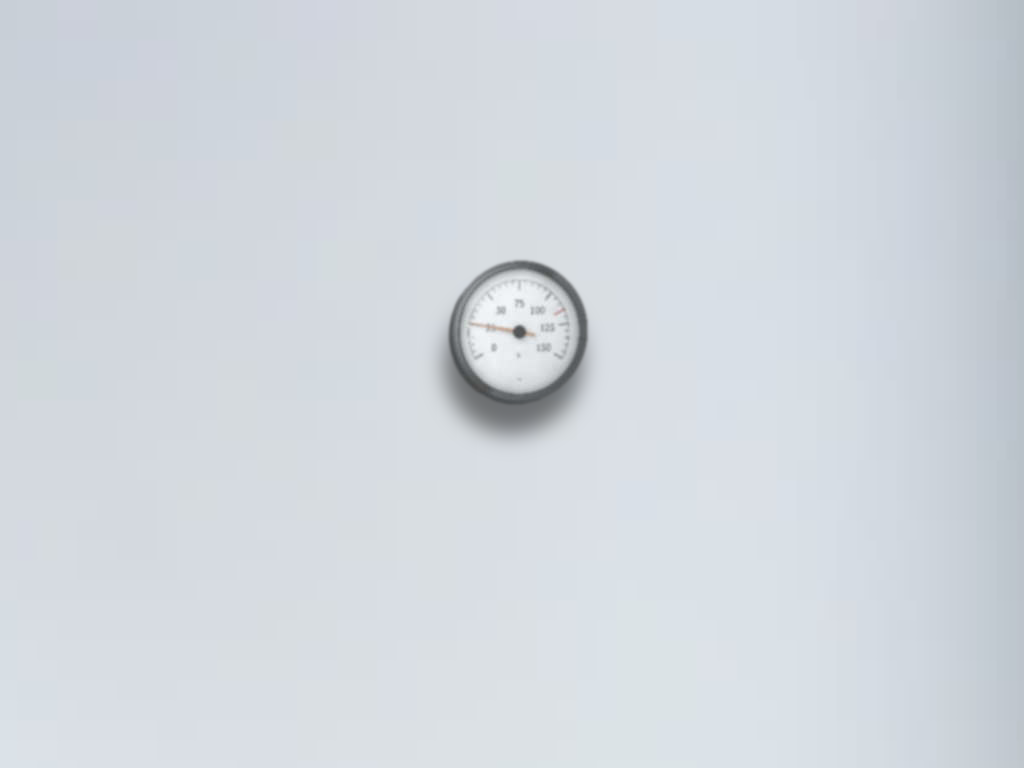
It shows 25 (V)
